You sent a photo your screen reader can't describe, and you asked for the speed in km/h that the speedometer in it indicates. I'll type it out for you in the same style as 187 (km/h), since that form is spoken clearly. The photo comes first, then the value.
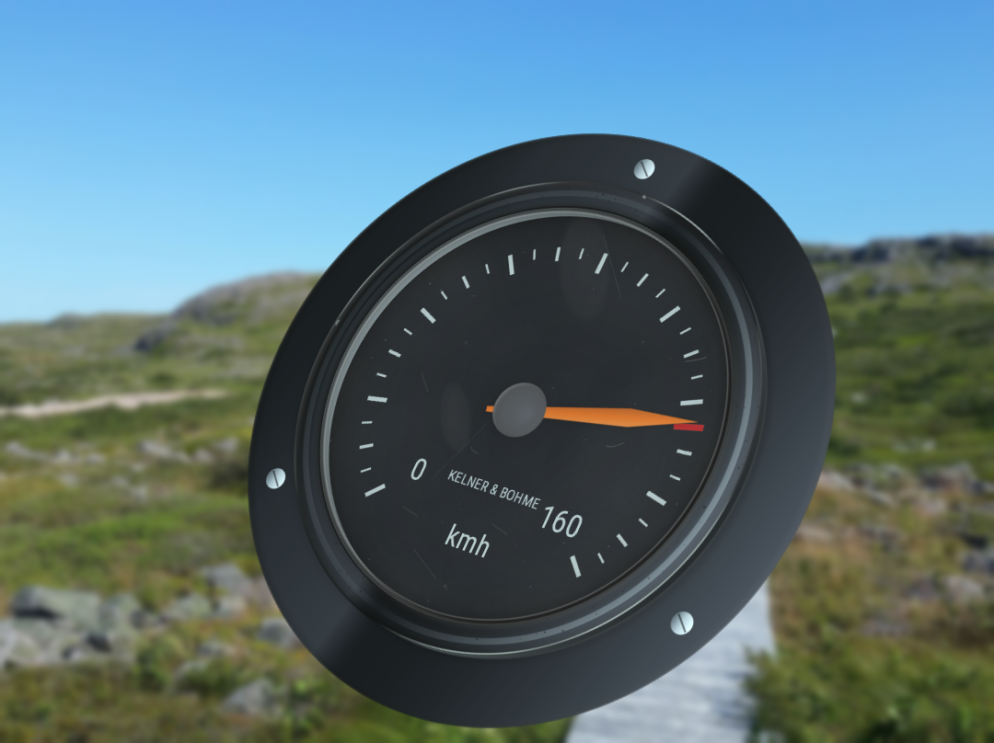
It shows 125 (km/h)
